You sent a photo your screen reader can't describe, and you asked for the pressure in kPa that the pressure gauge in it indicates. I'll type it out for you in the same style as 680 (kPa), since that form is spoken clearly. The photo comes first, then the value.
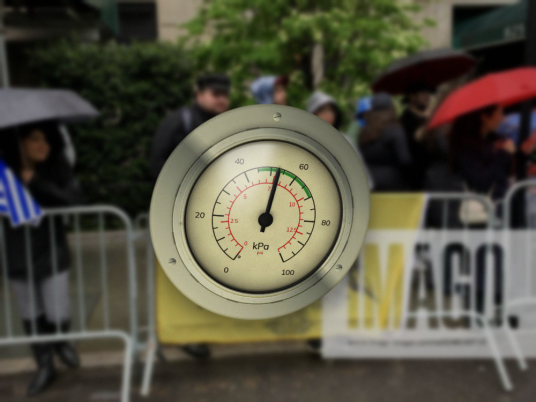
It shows 52.5 (kPa)
